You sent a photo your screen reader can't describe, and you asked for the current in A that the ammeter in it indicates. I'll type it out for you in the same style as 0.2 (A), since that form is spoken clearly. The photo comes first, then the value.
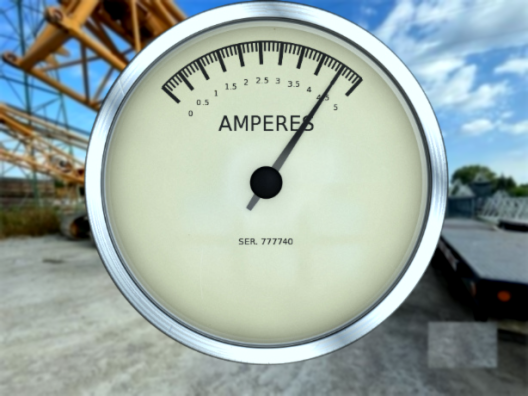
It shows 4.5 (A)
